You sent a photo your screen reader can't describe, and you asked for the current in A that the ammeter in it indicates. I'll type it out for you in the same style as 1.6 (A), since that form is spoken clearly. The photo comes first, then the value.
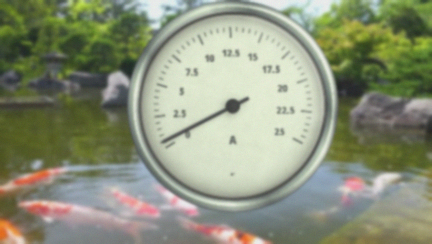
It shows 0.5 (A)
